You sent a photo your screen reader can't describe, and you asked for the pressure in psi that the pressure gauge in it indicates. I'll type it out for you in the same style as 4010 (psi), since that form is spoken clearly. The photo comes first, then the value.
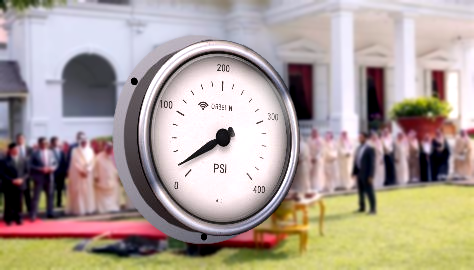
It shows 20 (psi)
